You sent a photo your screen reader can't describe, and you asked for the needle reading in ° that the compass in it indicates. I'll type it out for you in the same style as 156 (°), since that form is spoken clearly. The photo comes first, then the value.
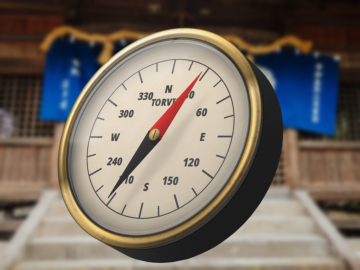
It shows 30 (°)
